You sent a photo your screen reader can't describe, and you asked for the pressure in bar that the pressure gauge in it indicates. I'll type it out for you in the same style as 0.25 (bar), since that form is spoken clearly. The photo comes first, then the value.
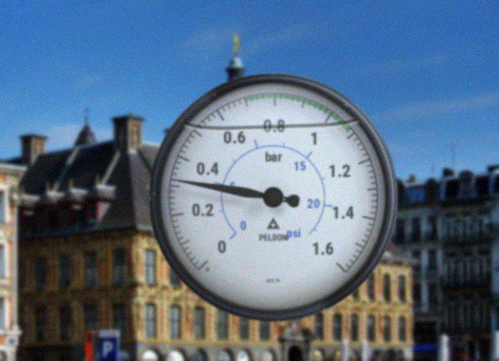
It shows 0.32 (bar)
